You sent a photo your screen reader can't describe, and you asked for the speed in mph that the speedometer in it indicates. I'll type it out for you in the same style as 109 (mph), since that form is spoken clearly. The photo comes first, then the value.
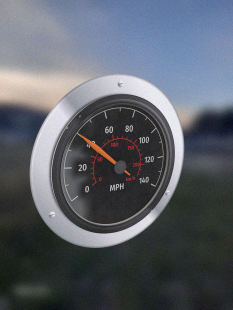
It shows 40 (mph)
